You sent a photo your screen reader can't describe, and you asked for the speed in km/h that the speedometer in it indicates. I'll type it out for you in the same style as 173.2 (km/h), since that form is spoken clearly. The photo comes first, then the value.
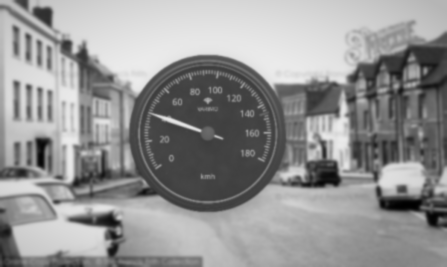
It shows 40 (km/h)
